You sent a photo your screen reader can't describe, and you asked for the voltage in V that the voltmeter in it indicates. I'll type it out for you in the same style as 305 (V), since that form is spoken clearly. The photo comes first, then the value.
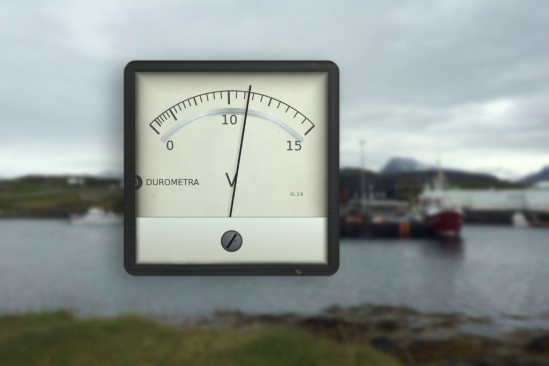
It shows 11.25 (V)
